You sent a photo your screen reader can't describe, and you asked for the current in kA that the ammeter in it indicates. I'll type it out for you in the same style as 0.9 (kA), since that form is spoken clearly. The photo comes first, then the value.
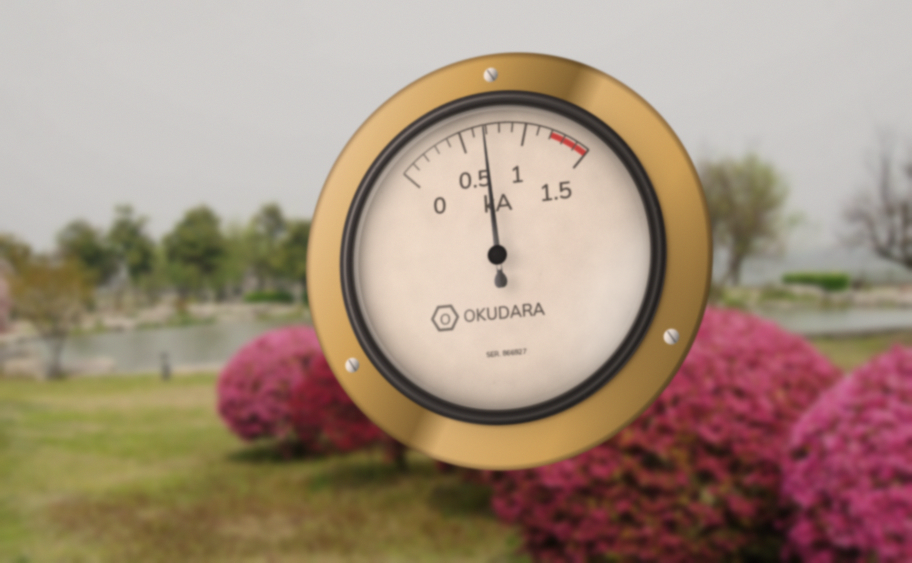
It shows 0.7 (kA)
